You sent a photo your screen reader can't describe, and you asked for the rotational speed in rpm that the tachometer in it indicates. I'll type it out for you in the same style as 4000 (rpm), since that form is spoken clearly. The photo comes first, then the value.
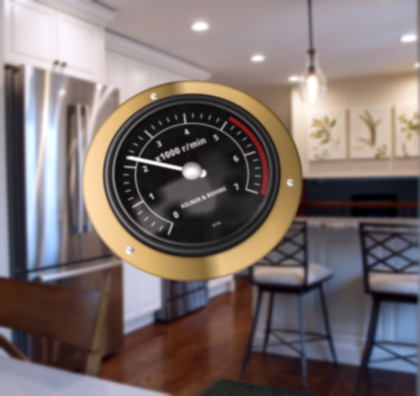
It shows 2200 (rpm)
